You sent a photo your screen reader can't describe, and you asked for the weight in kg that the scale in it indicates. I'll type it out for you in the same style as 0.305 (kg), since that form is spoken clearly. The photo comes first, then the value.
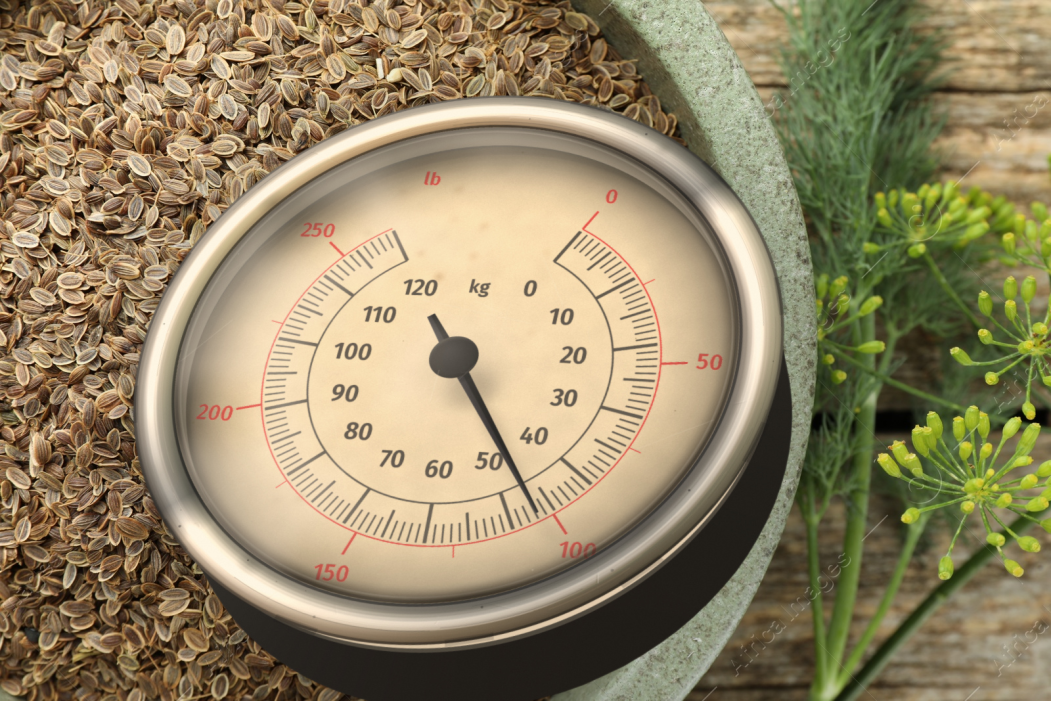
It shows 47 (kg)
